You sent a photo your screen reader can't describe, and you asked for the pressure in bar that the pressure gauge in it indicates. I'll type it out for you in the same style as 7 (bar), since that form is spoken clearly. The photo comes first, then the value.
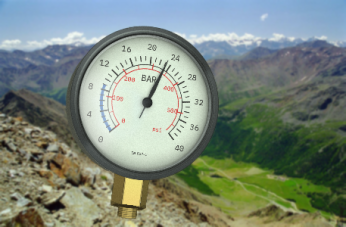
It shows 23 (bar)
